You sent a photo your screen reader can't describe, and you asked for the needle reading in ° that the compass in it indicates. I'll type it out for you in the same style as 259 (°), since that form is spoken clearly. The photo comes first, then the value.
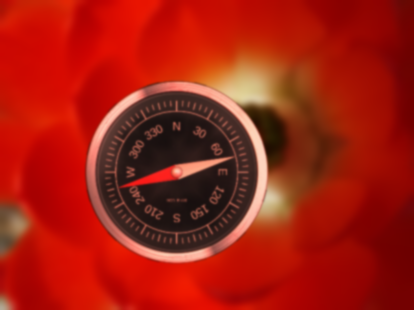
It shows 255 (°)
